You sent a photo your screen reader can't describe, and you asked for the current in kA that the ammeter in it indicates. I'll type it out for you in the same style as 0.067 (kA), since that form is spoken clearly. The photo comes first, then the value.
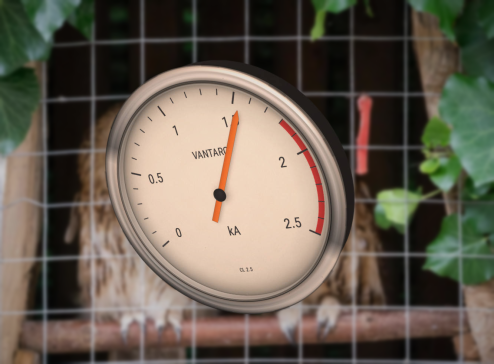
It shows 1.55 (kA)
